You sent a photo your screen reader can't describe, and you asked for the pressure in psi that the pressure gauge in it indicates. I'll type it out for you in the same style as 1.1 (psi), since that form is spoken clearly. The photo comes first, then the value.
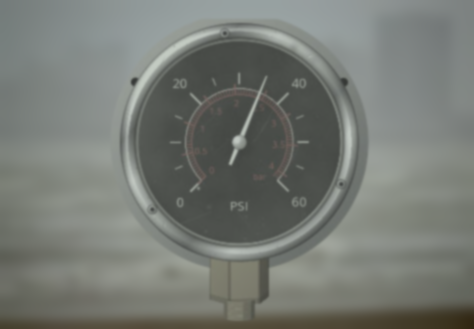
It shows 35 (psi)
